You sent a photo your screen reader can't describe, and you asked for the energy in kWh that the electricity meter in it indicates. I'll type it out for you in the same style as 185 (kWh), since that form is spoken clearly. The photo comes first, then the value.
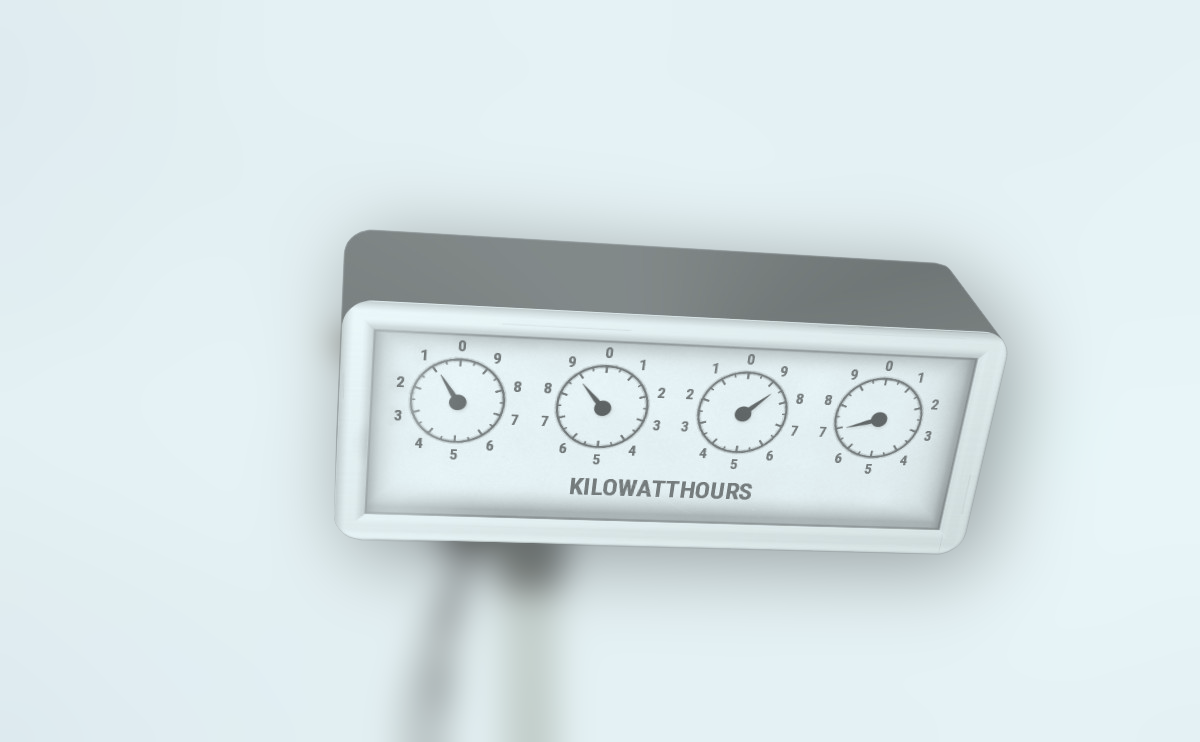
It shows 887 (kWh)
